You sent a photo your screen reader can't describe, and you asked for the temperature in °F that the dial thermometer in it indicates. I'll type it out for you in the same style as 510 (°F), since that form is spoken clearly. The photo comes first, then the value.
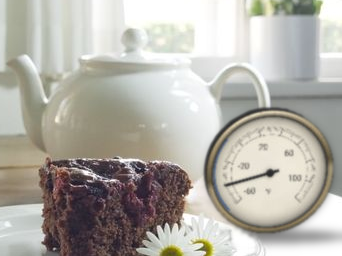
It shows -40 (°F)
